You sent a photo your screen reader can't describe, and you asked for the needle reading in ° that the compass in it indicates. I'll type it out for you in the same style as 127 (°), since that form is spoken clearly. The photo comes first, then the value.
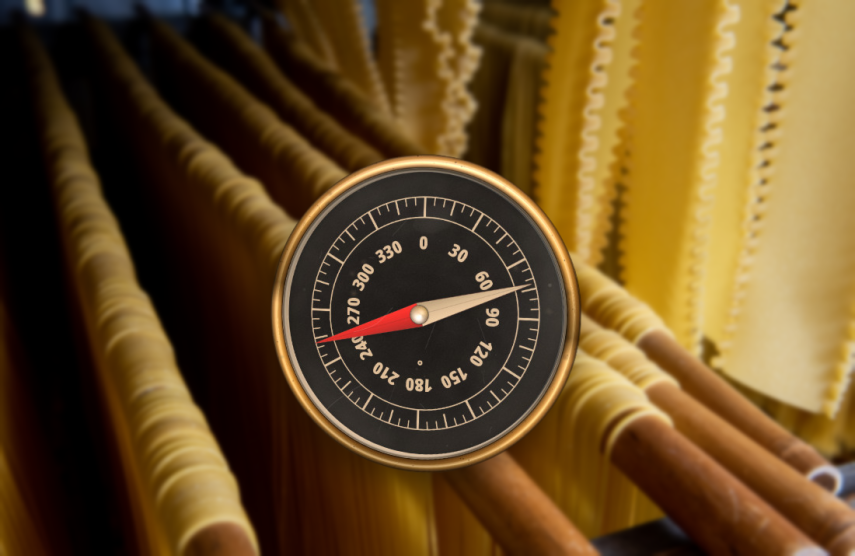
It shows 252.5 (°)
